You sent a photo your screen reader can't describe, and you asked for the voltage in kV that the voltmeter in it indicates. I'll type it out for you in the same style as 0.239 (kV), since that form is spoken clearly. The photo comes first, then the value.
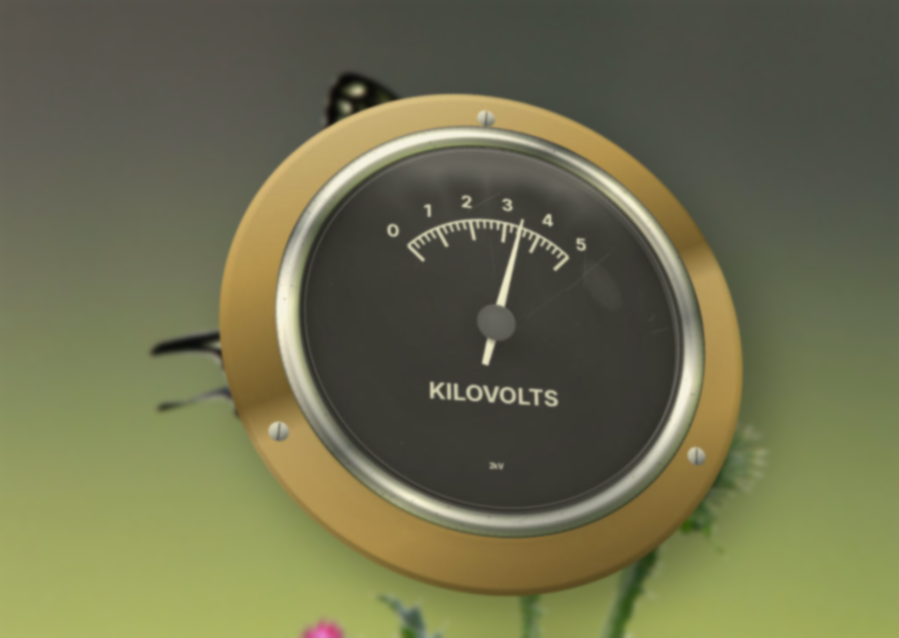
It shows 3.4 (kV)
